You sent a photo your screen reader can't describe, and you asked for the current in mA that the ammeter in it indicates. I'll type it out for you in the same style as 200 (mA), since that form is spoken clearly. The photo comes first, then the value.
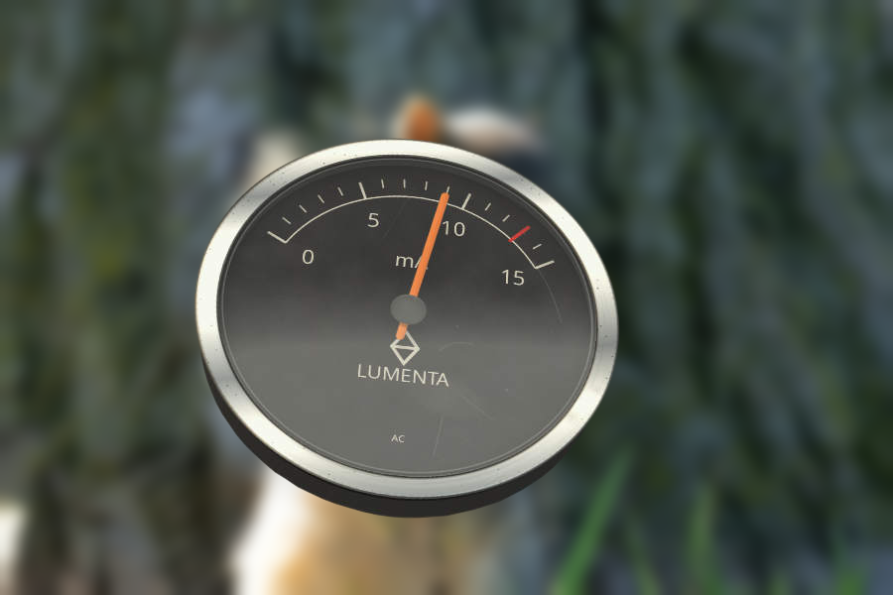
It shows 9 (mA)
